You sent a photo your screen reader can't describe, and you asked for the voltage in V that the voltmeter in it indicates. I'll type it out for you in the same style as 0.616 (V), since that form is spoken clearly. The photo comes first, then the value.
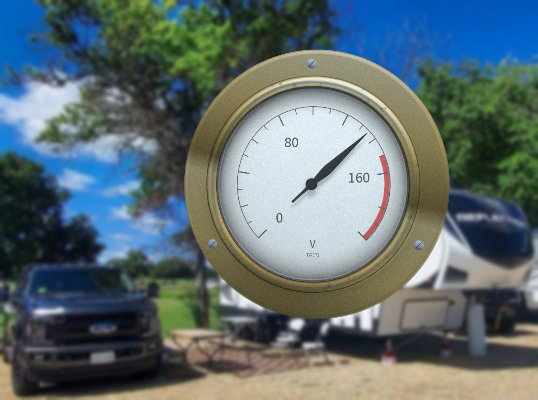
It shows 135 (V)
